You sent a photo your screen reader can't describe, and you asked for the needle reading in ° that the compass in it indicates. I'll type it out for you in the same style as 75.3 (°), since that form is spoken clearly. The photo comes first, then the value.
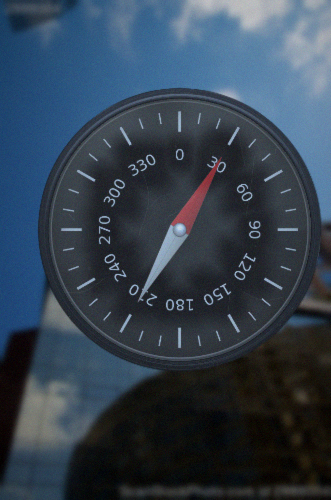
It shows 30 (°)
